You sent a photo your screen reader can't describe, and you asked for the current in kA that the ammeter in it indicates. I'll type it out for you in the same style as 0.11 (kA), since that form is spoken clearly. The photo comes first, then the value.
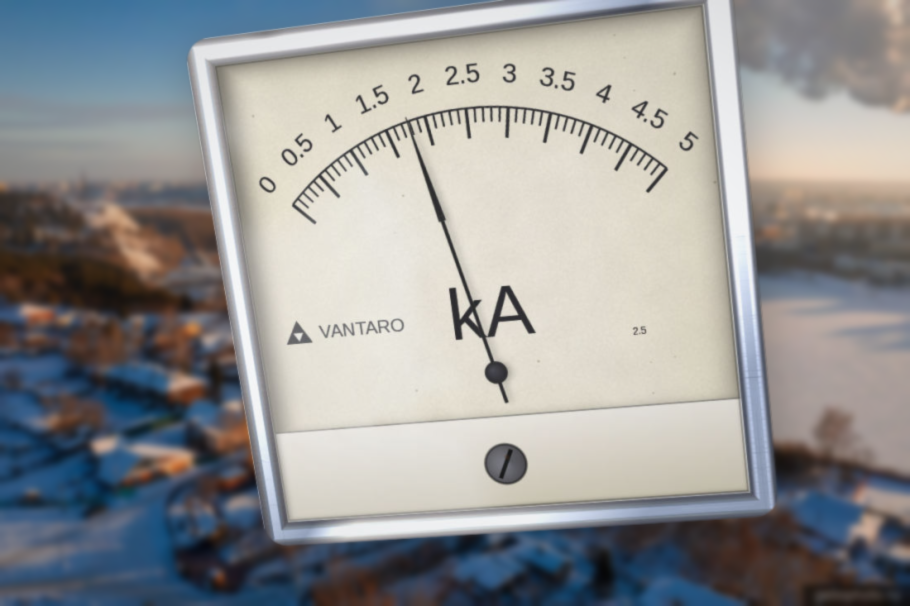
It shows 1.8 (kA)
